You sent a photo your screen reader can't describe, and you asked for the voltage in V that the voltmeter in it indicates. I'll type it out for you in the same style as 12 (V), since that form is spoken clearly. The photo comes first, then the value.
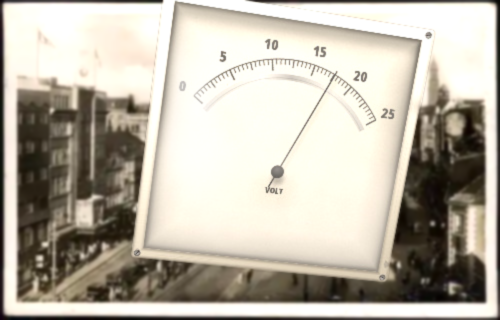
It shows 17.5 (V)
